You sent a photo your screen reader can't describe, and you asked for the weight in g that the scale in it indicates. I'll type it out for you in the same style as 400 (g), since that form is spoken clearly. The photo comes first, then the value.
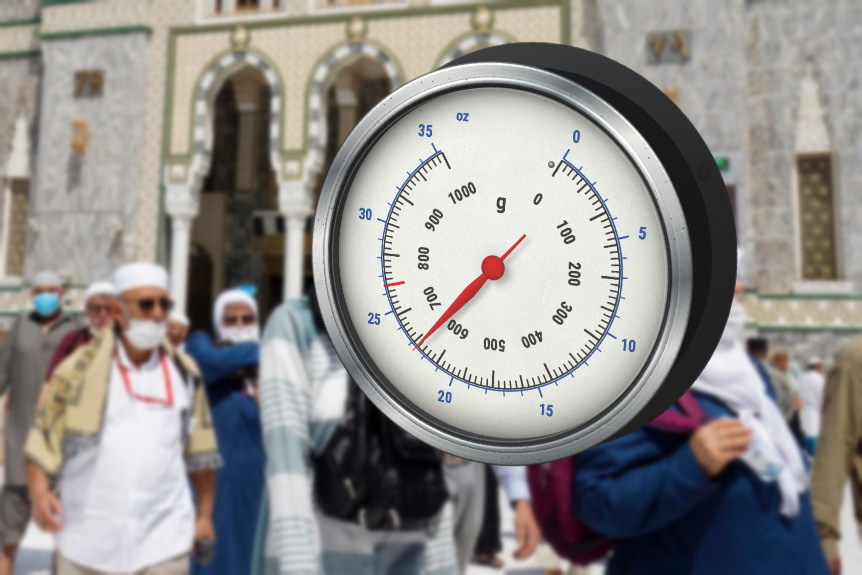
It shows 640 (g)
